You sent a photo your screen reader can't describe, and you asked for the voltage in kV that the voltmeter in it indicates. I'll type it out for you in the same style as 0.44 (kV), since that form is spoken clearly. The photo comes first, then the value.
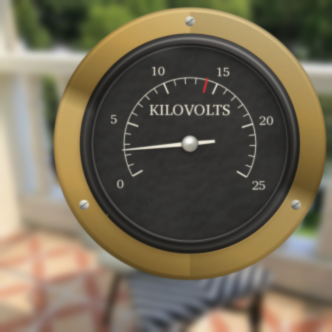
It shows 2.5 (kV)
